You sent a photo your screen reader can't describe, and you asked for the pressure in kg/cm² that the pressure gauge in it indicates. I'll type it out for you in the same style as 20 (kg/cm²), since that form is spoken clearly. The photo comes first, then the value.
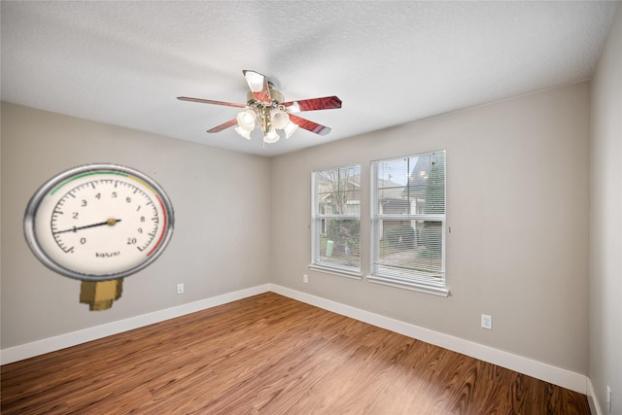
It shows 1 (kg/cm²)
